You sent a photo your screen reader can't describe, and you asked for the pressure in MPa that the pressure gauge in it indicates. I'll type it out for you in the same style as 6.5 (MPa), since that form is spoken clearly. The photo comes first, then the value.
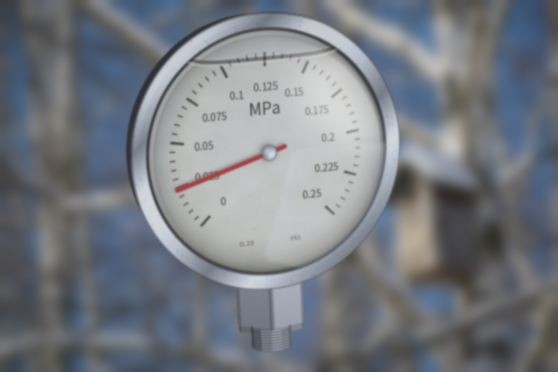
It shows 0.025 (MPa)
